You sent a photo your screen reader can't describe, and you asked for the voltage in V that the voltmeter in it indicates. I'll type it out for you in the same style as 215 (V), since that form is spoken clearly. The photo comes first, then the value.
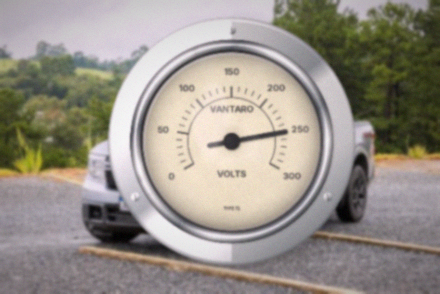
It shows 250 (V)
